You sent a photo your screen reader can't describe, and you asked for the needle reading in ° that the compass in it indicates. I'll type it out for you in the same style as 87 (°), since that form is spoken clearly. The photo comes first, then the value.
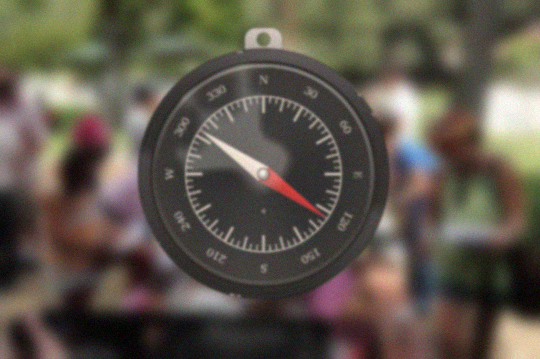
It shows 125 (°)
